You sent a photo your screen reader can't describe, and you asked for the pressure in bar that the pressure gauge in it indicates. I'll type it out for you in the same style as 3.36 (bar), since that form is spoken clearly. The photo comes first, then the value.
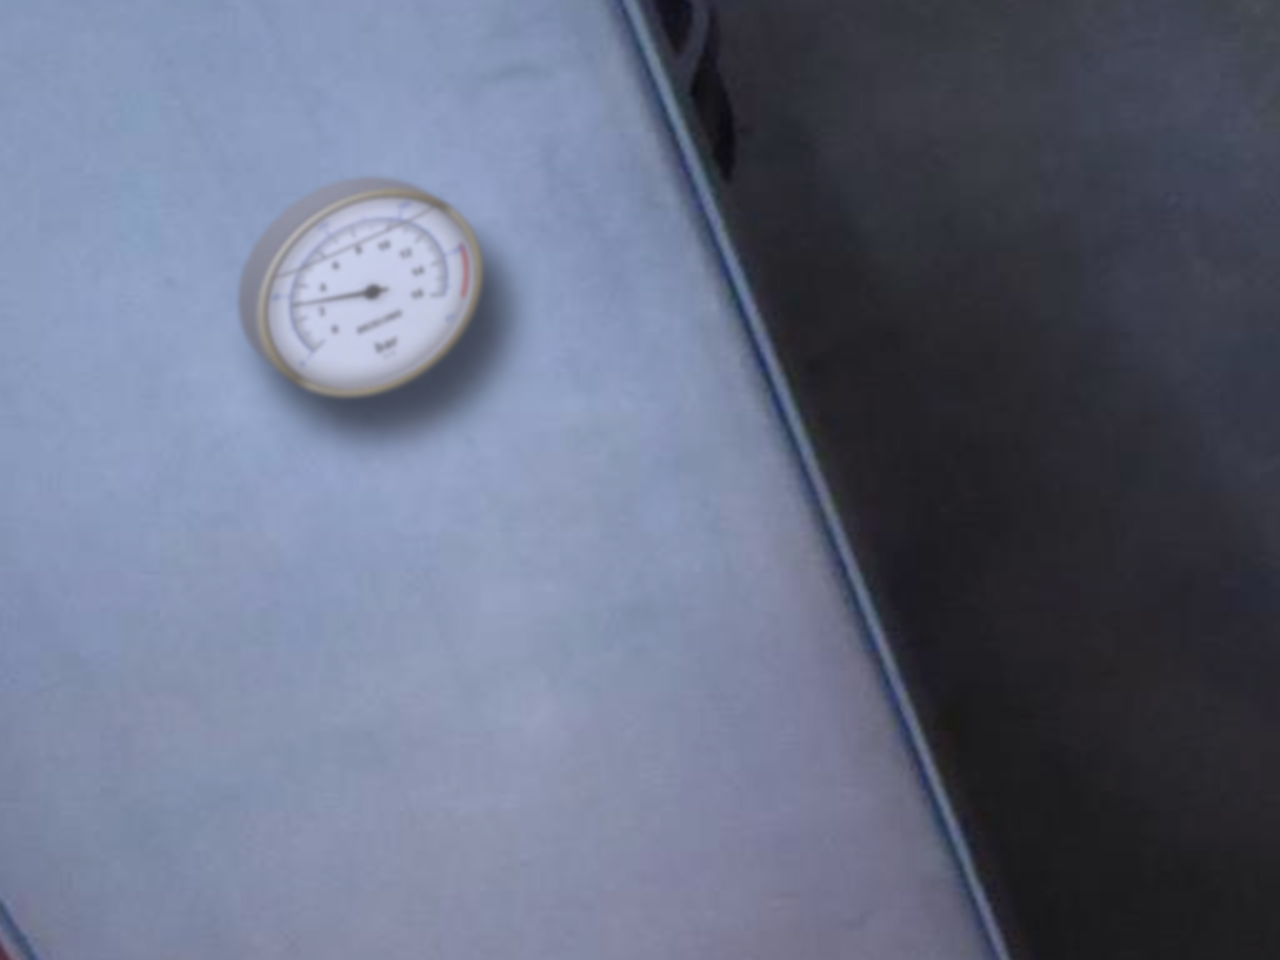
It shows 3 (bar)
